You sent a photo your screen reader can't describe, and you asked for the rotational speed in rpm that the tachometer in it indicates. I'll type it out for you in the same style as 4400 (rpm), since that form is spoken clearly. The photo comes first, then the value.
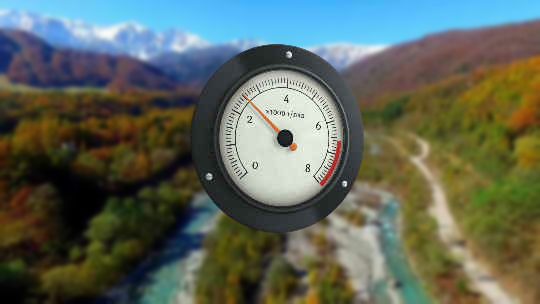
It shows 2500 (rpm)
